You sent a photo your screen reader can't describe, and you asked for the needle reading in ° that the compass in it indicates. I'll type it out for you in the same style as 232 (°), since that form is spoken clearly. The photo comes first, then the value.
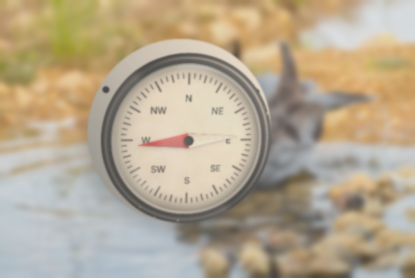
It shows 265 (°)
